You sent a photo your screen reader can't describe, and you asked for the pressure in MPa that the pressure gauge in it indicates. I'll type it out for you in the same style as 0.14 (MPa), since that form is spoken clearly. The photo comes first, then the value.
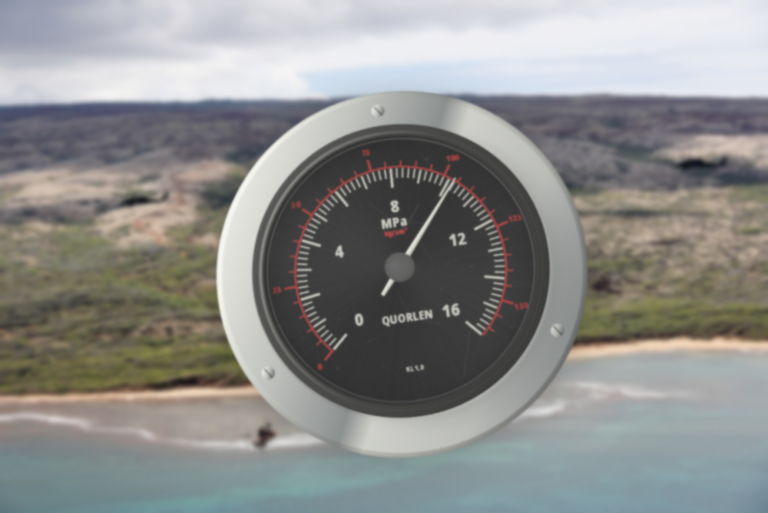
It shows 10.2 (MPa)
